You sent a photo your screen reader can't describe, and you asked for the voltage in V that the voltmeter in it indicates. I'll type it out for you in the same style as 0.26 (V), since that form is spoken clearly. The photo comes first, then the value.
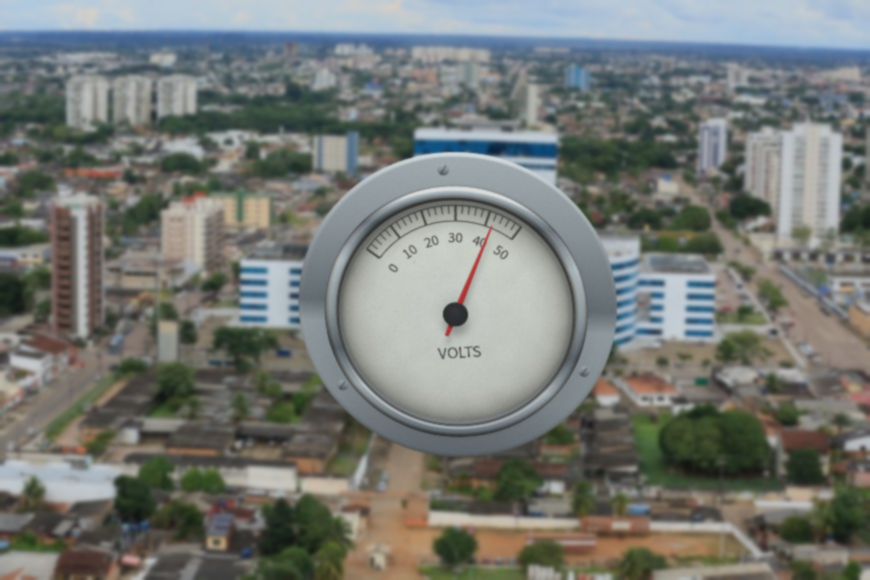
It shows 42 (V)
